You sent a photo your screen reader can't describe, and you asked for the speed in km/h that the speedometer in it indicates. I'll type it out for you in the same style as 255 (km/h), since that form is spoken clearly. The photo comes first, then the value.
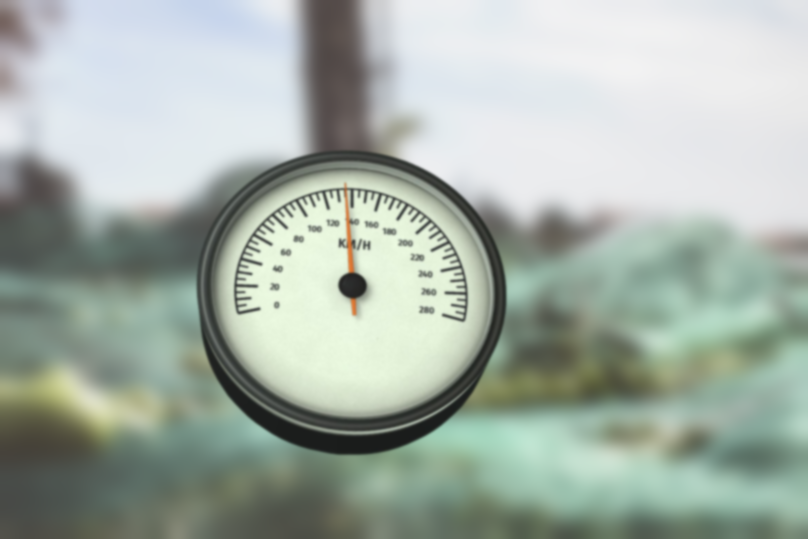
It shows 135 (km/h)
